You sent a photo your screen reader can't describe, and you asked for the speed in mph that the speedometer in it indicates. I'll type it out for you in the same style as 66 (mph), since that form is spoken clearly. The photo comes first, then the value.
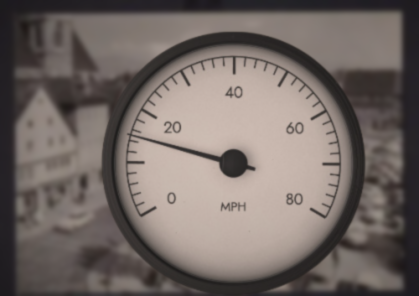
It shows 15 (mph)
